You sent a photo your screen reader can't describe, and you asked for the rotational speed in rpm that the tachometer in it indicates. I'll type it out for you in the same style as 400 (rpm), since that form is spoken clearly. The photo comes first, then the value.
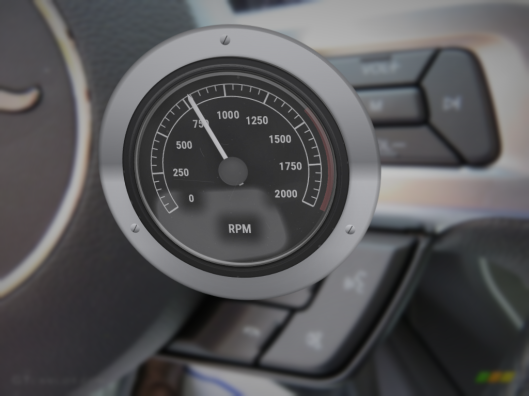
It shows 800 (rpm)
